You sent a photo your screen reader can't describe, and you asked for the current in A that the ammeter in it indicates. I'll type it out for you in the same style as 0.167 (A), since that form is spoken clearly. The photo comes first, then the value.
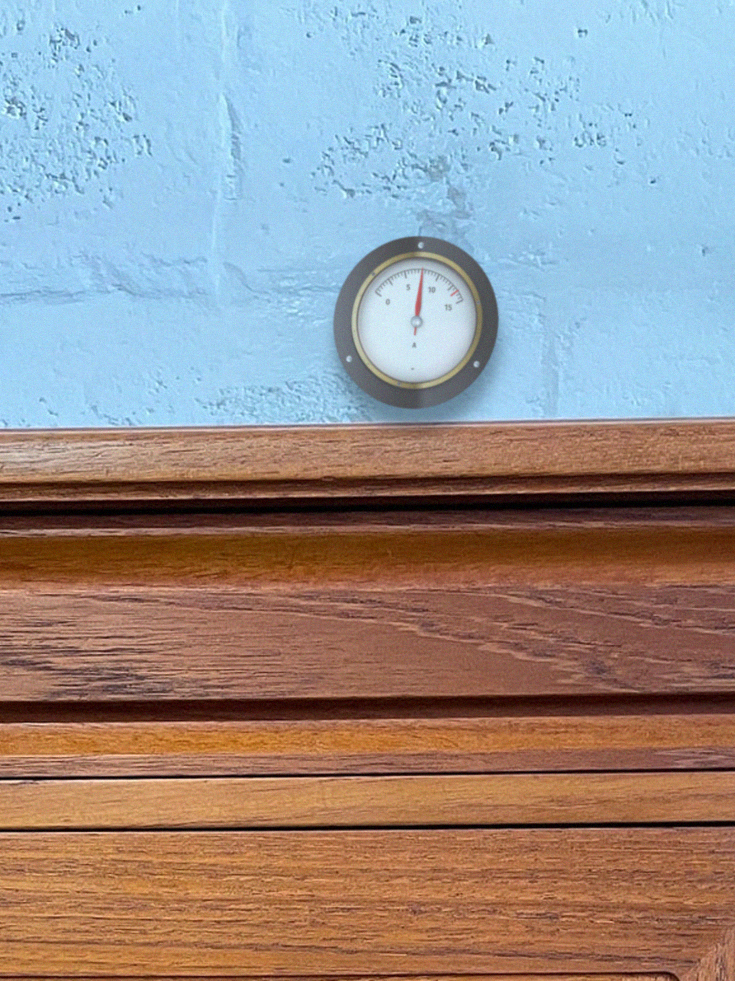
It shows 7.5 (A)
